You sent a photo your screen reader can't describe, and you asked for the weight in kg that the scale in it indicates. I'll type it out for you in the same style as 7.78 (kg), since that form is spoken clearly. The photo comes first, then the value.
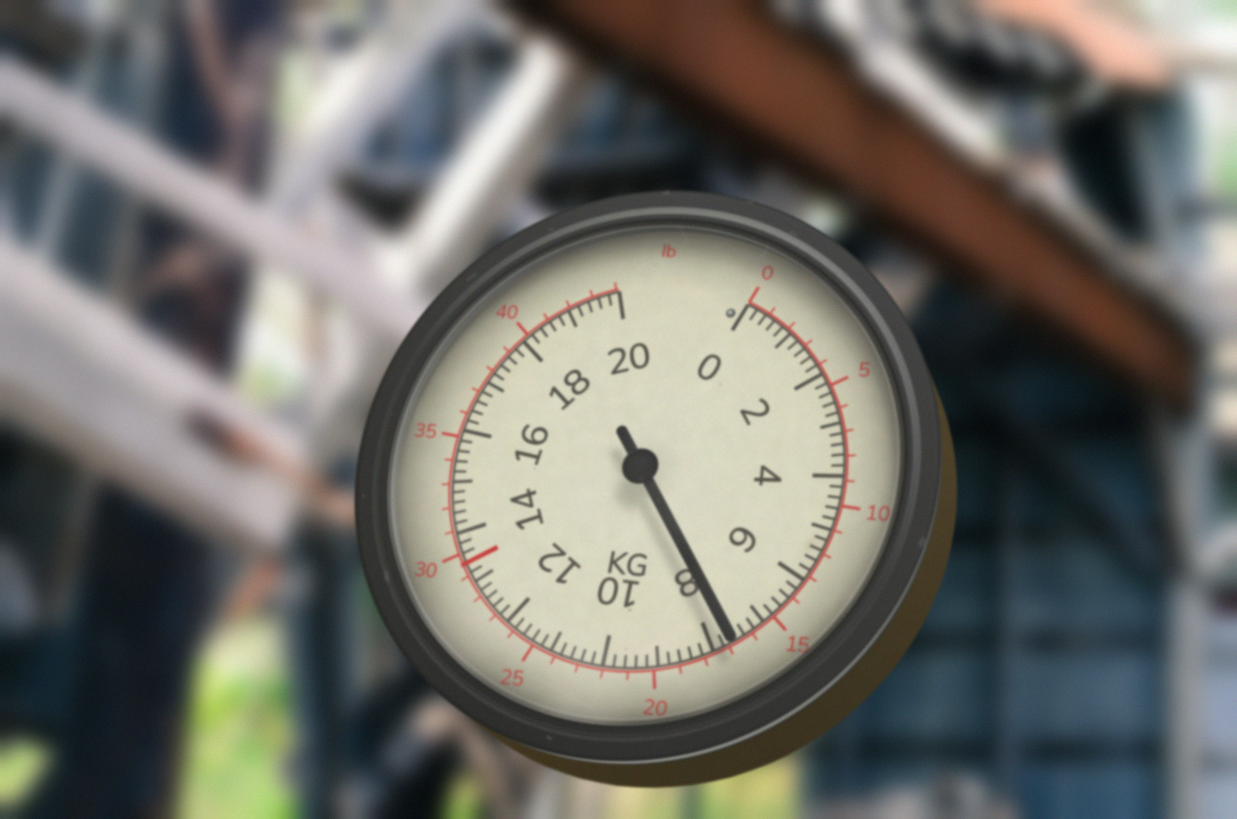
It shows 7.6 (kg)
